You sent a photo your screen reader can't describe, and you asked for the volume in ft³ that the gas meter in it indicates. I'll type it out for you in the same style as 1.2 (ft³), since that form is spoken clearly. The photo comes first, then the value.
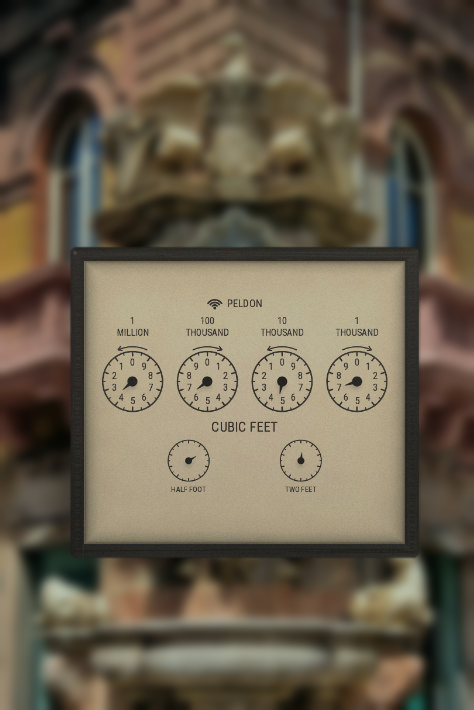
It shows 364700 (ft³)
